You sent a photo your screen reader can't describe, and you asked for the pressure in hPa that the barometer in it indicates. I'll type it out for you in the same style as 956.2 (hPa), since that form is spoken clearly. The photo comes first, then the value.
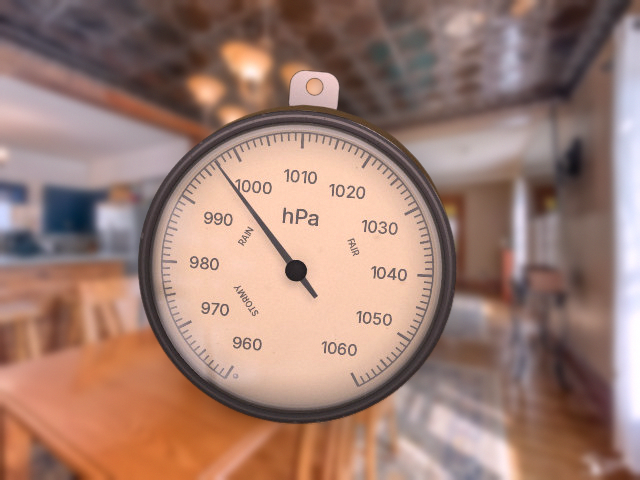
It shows 997 (hPa)
